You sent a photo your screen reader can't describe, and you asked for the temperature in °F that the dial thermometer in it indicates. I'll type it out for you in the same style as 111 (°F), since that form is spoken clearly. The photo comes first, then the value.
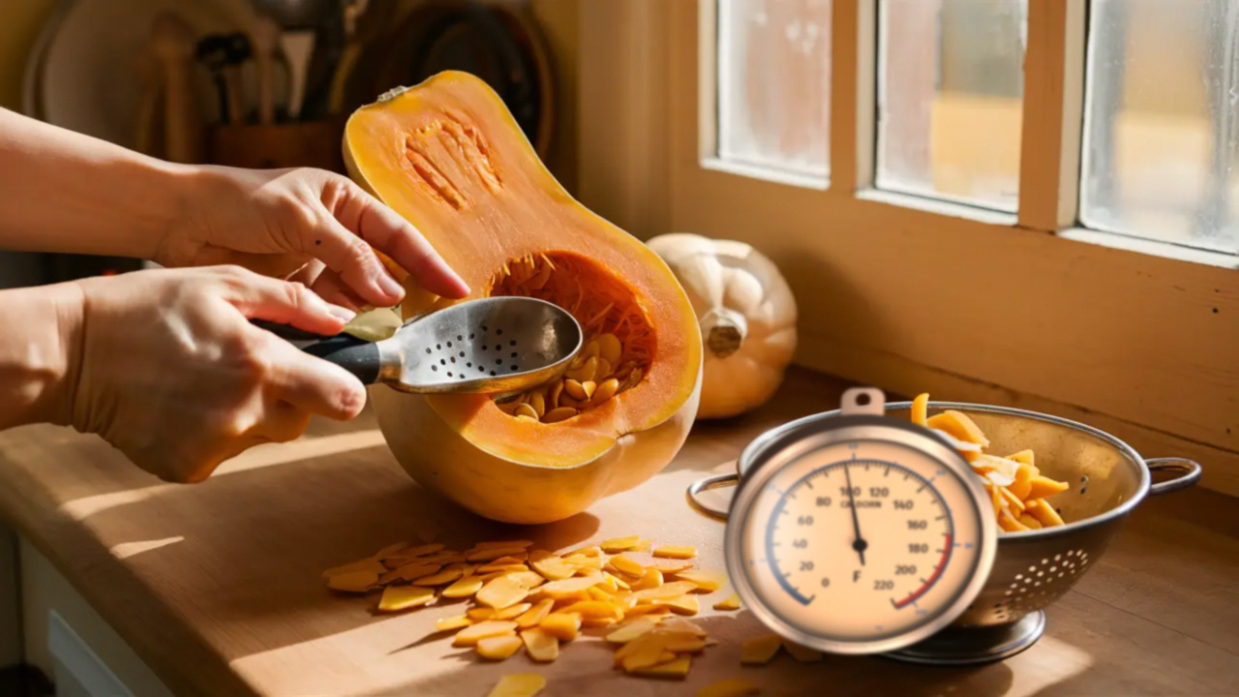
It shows 100 (°F)
